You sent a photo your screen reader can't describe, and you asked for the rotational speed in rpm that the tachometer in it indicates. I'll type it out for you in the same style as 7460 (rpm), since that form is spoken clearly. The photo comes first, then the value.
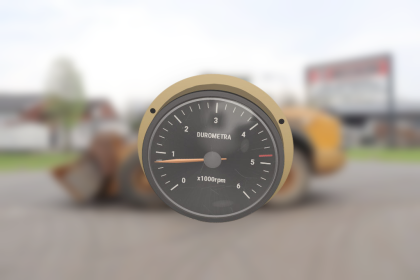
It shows 800 (rpm)
